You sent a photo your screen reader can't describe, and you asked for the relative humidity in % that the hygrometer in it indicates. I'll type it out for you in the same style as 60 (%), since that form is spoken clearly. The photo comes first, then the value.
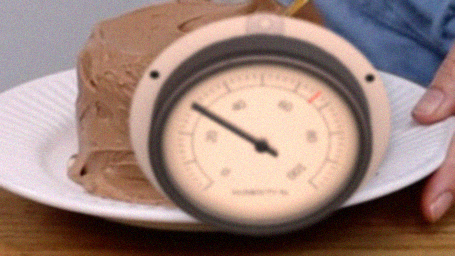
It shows 30 (%)
